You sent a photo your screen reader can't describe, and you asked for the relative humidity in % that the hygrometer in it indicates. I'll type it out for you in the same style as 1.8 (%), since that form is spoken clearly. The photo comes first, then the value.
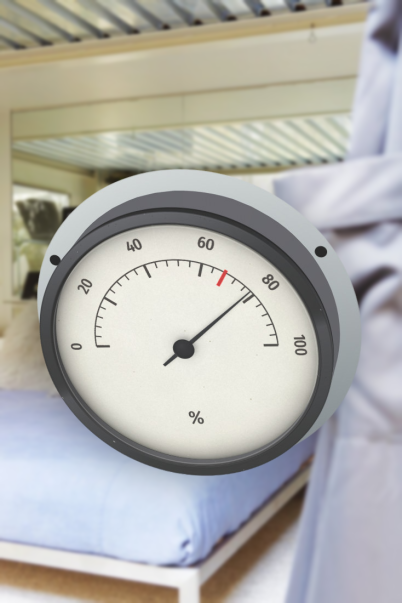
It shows 78 (%)
